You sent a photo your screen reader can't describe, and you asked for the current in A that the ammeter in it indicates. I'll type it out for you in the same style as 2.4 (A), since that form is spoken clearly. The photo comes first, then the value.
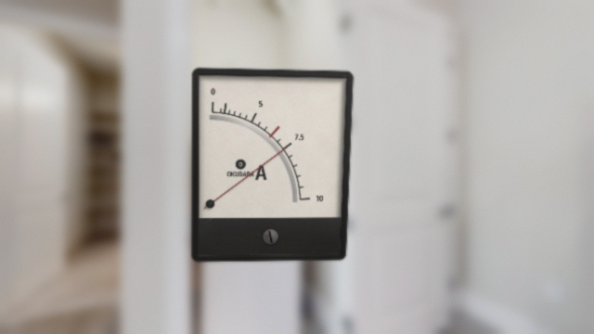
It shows 7.5 (A)
